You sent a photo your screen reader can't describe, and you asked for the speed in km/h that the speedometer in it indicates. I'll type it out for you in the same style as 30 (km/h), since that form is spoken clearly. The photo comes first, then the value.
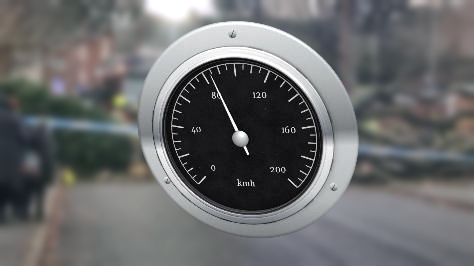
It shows 85 (km/h)
